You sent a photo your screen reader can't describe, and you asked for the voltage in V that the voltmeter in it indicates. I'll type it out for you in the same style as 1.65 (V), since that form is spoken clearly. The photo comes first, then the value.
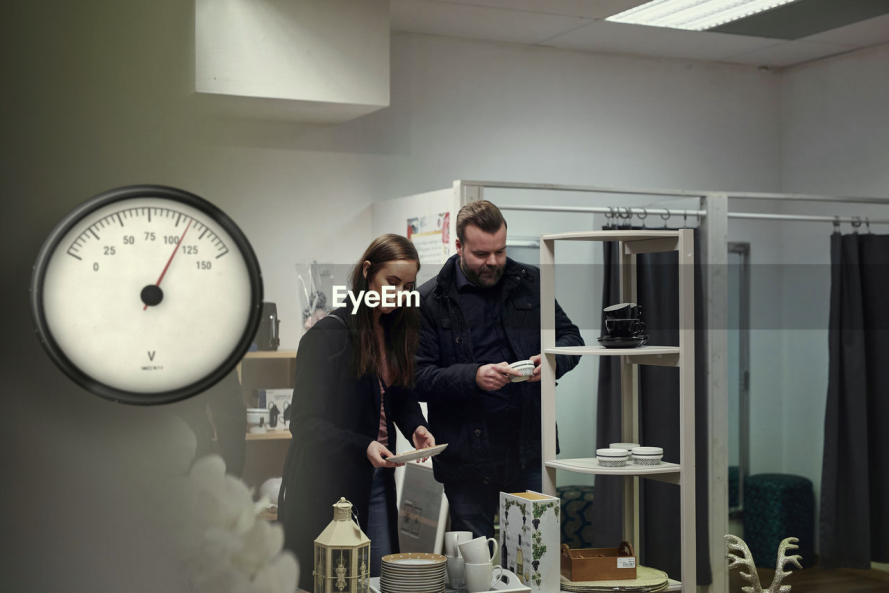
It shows 110 (V)
